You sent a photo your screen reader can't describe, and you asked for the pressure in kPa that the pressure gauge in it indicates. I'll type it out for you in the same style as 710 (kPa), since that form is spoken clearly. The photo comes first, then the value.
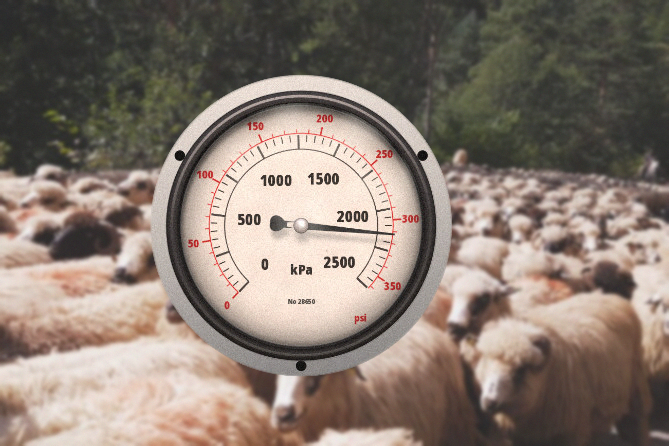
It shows 2150 (kPa)
